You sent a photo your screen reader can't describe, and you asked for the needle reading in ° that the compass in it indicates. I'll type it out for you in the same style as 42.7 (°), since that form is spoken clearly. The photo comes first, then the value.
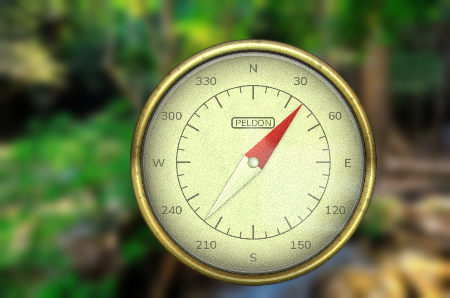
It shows 40 (°)
